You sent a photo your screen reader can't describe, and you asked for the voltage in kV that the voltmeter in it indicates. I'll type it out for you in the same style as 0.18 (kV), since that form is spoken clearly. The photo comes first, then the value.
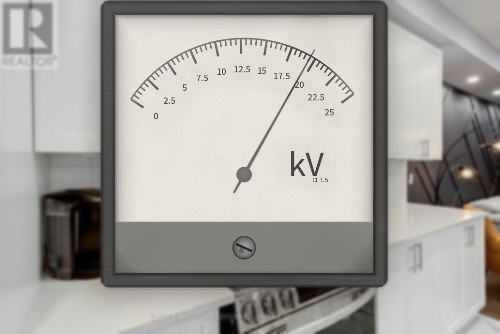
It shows 19.5 (kV)
